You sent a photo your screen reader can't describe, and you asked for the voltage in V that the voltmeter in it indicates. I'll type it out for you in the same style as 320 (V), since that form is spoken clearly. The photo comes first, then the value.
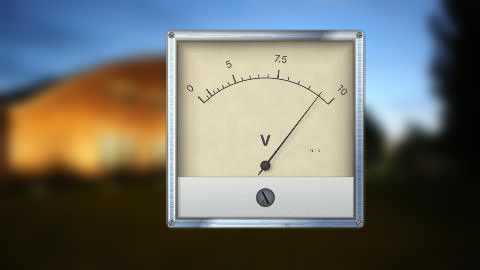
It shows 9.5 (V)
